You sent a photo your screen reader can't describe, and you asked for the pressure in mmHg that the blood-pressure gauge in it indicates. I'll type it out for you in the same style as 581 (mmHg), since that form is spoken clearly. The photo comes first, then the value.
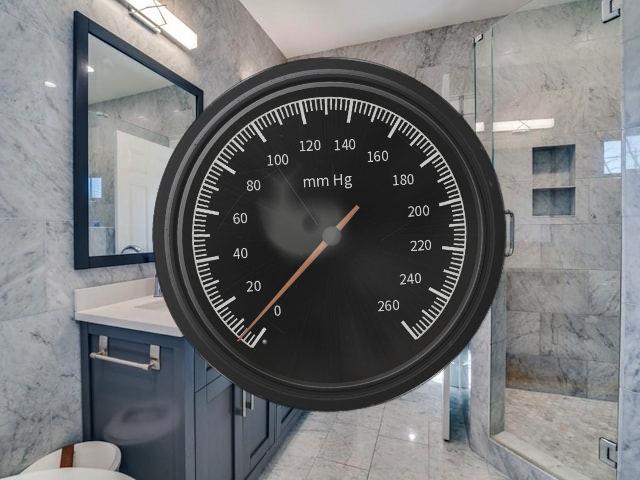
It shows 6 (mmHg)
